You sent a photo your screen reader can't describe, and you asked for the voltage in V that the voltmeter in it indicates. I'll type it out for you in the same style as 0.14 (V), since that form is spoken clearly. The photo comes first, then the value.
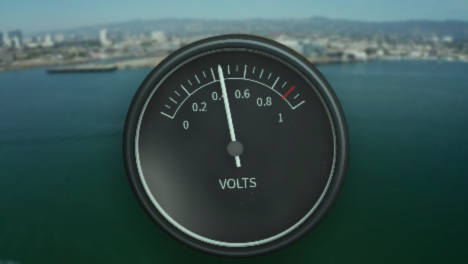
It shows 0.45 (V)
